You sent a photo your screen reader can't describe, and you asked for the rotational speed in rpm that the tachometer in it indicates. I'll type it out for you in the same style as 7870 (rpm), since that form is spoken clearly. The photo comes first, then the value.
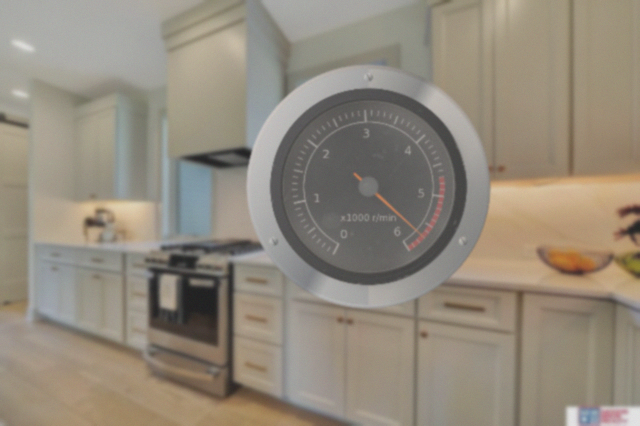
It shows 5700 (rpm)
